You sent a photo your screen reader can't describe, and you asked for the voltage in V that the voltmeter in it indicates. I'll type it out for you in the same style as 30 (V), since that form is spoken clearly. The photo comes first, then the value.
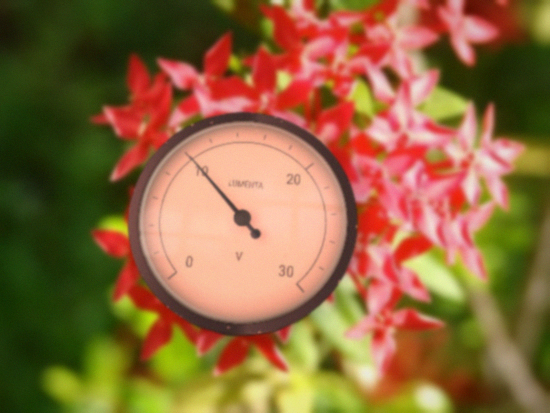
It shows 10 (V)
